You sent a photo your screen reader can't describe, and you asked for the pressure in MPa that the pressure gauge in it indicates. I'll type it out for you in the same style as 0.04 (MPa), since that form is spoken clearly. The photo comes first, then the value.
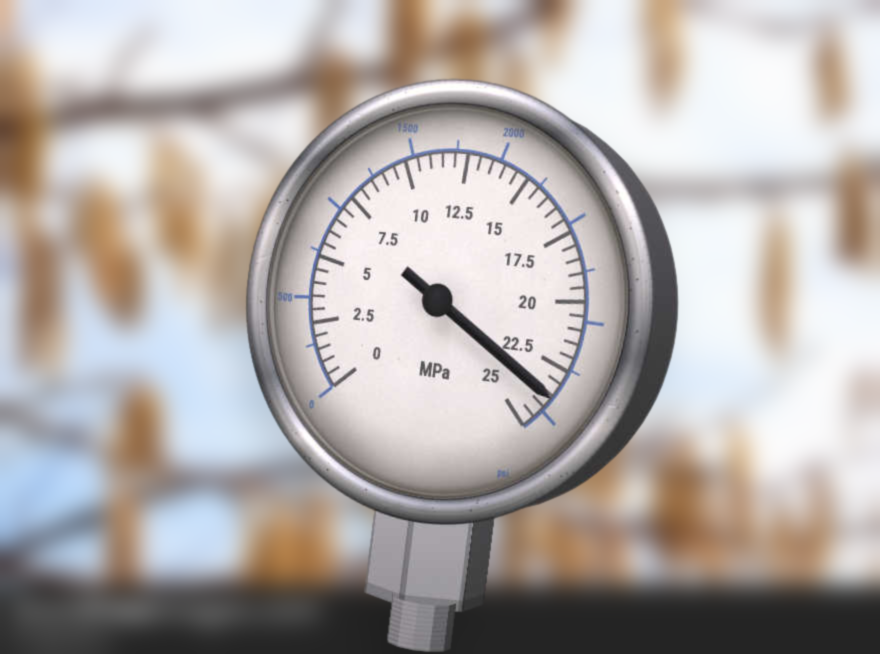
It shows 23.5 (MPa)
